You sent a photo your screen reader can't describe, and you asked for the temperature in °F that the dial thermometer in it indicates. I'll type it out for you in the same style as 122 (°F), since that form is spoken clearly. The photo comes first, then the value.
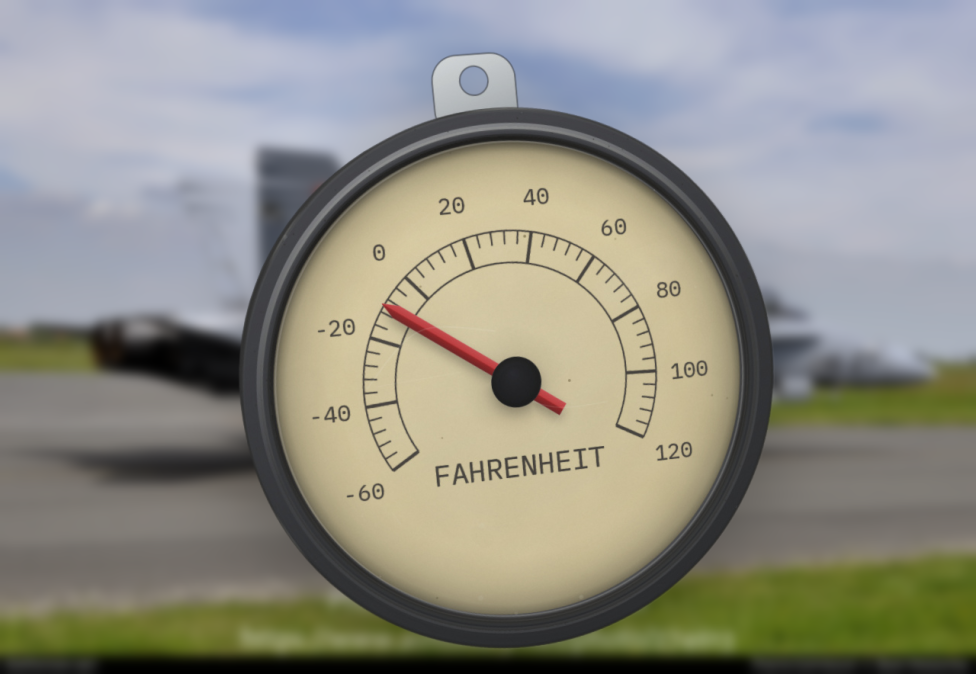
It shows -10 (°F)
